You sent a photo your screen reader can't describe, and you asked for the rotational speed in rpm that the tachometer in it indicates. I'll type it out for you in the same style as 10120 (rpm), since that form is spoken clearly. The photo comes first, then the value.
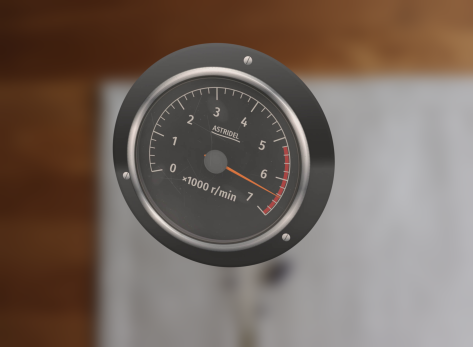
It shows 6400 (rpm)
